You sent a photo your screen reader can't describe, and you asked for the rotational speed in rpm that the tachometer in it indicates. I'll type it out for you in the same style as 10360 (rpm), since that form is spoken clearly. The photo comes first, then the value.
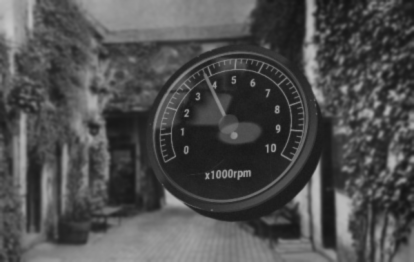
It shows 3800 (rpm)
